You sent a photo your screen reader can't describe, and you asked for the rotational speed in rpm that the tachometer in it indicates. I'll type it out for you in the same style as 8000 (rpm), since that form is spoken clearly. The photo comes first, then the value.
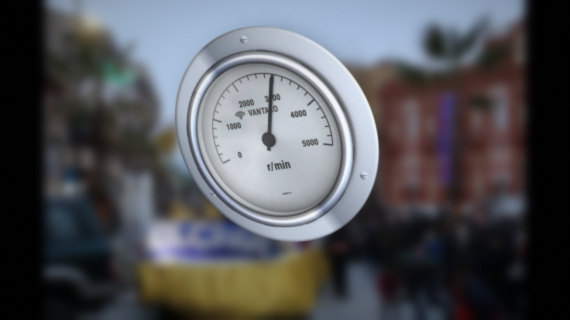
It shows 3000 (rpm)
